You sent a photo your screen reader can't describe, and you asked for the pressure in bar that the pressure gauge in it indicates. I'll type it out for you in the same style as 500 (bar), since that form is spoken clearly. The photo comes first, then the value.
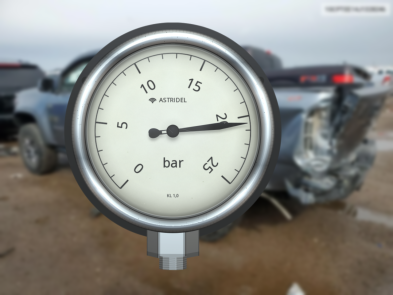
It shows 20.5 (bar)
